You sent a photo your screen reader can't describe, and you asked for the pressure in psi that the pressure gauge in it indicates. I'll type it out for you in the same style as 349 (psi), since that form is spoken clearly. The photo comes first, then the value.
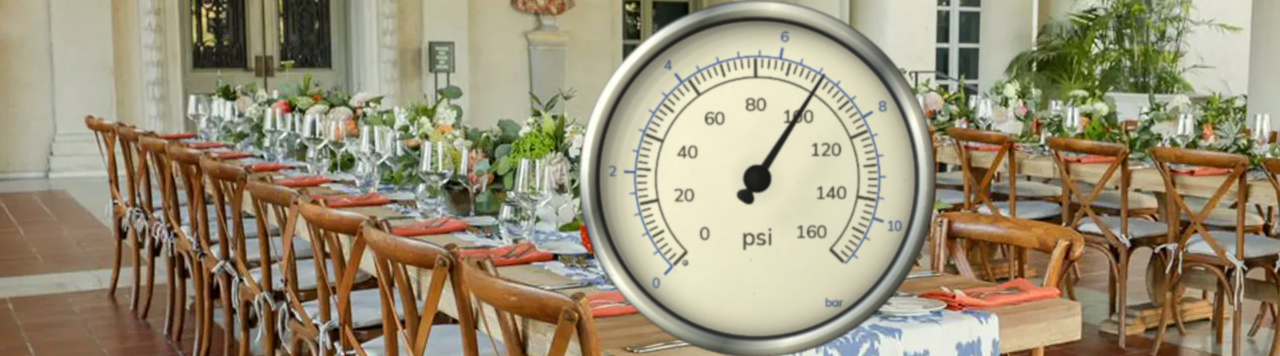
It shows 100 (psi)
